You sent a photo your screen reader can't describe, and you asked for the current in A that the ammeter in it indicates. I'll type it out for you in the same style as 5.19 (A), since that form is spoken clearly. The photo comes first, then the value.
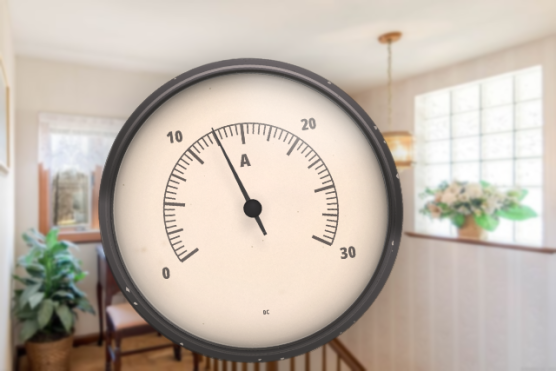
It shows 12.5 (A)
